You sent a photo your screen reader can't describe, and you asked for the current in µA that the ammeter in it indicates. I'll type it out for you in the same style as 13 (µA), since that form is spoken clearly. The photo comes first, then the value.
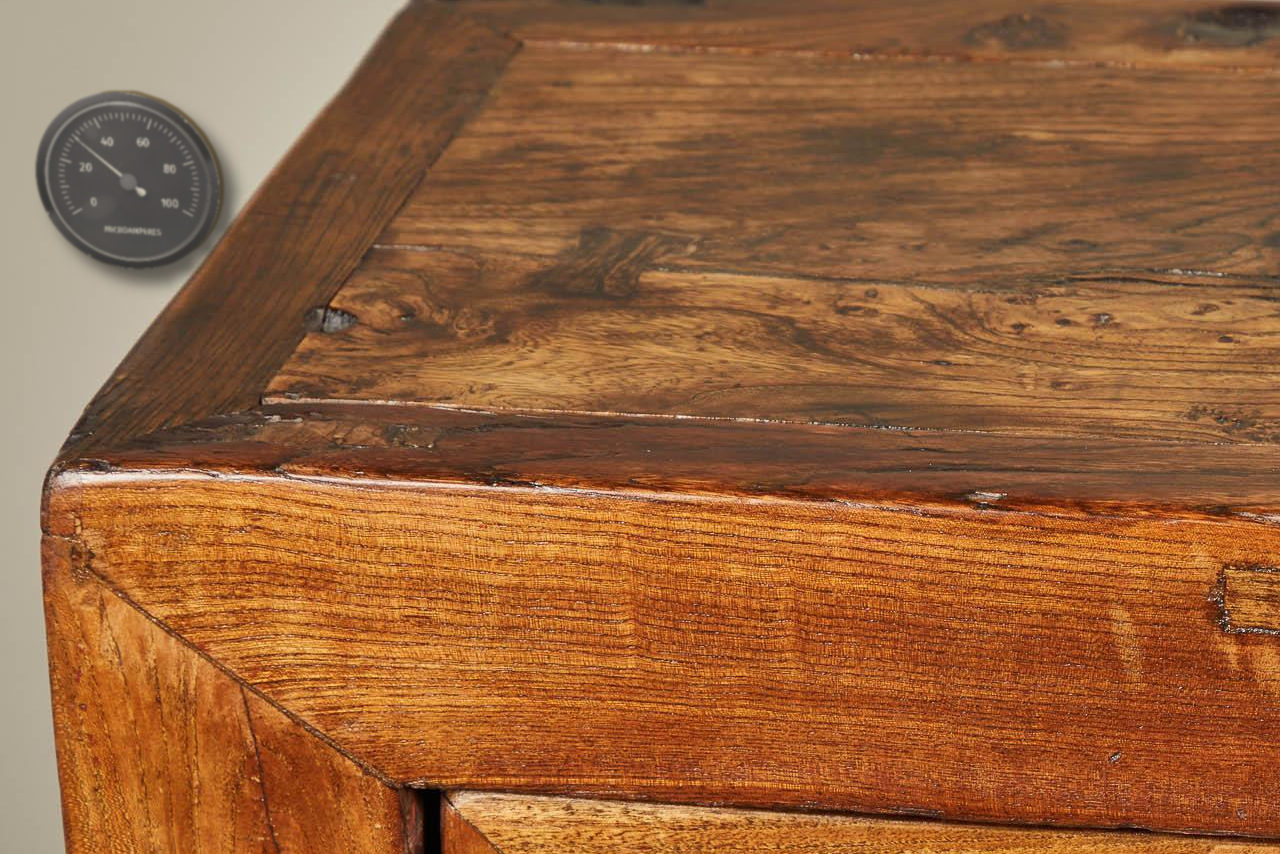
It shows 30 (µA)
